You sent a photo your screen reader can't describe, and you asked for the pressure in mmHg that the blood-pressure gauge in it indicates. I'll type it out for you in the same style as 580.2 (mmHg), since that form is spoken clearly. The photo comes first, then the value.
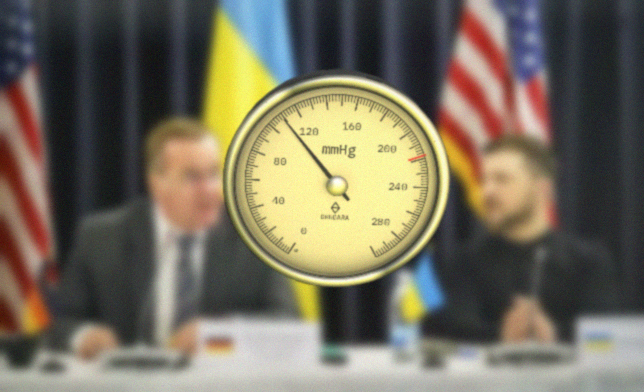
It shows 110 (mmHg)
